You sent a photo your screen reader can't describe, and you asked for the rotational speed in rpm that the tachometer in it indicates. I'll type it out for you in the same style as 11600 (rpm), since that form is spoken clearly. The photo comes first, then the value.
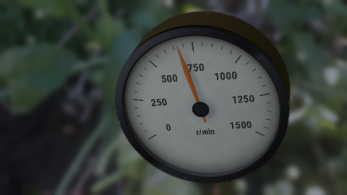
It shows 675 (rpm)
